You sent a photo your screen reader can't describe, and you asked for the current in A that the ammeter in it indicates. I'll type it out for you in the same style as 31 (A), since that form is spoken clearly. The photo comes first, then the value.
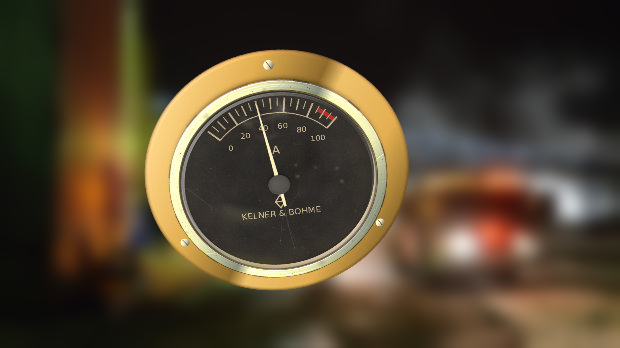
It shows 40 (A)
